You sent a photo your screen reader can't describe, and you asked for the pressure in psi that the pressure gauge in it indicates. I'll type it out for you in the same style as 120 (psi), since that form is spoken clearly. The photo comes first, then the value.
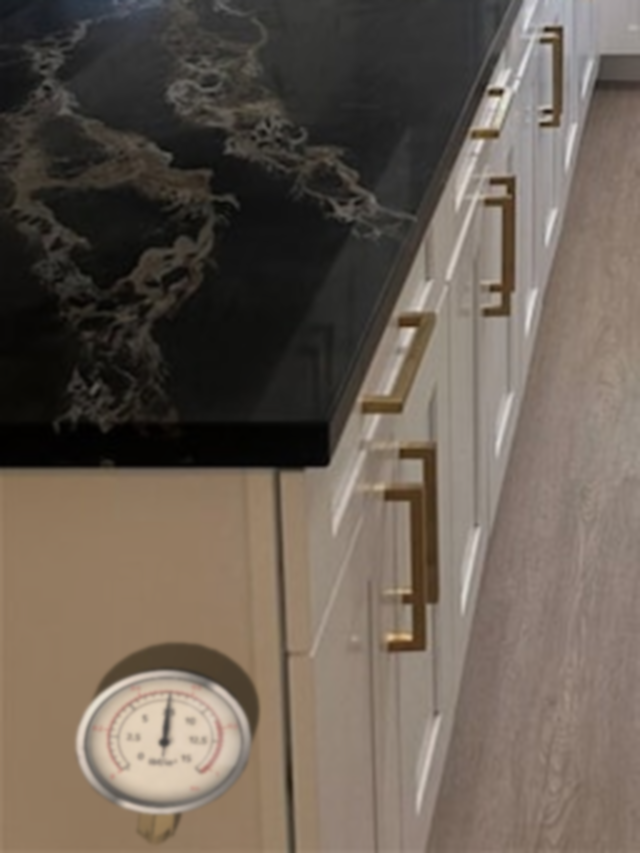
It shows 7.5 (psi)
